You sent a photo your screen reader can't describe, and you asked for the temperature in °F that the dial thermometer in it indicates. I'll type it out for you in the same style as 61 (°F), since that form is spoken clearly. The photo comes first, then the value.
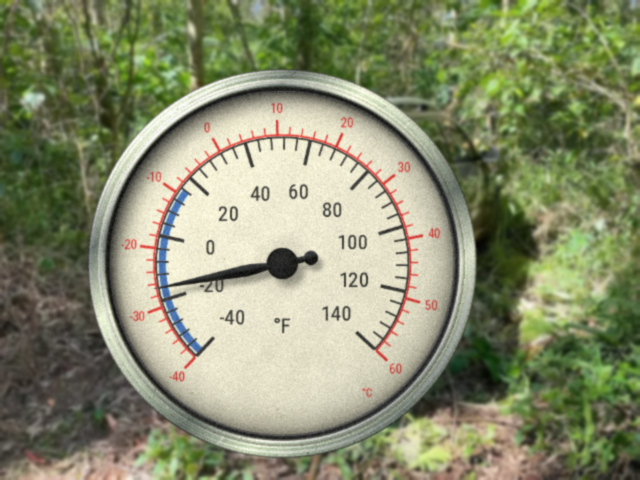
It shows -16 (°F)
